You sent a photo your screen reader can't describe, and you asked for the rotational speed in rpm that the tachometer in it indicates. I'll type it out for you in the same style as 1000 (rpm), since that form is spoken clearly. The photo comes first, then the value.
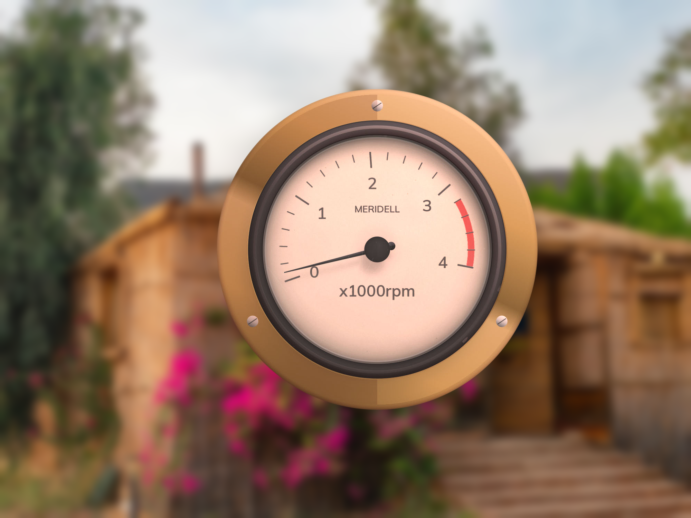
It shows 100 (rpm)
